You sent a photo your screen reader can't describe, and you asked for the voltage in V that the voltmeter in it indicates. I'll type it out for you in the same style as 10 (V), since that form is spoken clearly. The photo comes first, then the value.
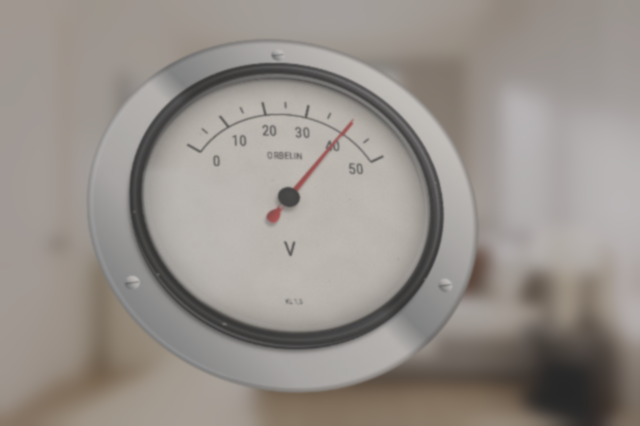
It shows 40 (V)
